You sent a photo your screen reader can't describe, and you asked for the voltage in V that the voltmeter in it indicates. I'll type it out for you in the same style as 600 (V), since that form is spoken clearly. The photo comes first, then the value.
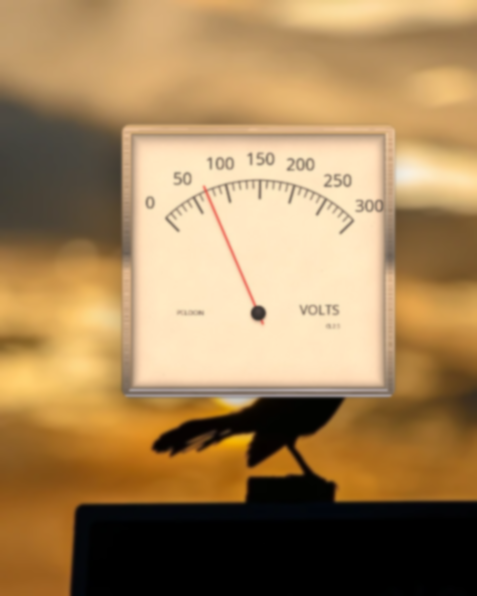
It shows 70 (V)
